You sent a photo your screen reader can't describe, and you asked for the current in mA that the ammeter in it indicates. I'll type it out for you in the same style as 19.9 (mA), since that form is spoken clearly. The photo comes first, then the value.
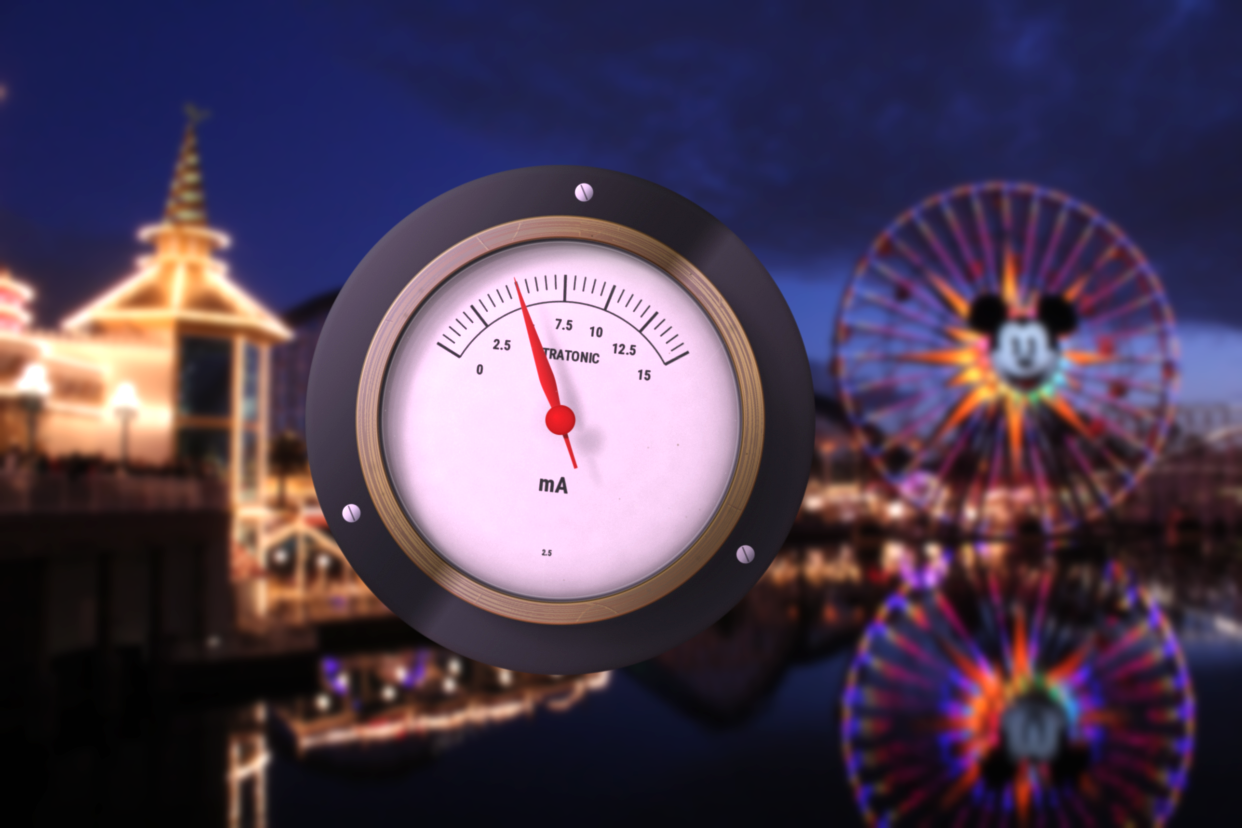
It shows 5 (mA)
